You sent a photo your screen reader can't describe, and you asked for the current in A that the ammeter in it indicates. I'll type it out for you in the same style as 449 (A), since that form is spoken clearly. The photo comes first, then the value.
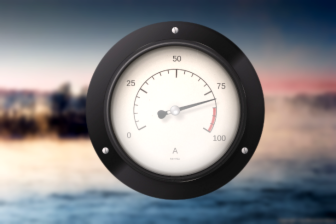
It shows 80 (A)
